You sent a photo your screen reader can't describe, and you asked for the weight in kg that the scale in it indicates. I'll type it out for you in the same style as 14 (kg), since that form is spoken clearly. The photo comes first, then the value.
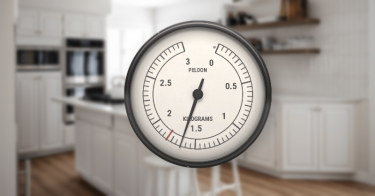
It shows 1.65 (kg)
